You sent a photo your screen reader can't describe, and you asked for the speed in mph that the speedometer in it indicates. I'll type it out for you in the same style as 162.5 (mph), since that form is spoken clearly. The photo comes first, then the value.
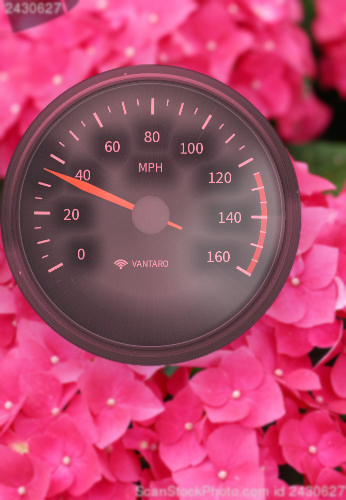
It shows 35 (mph)
